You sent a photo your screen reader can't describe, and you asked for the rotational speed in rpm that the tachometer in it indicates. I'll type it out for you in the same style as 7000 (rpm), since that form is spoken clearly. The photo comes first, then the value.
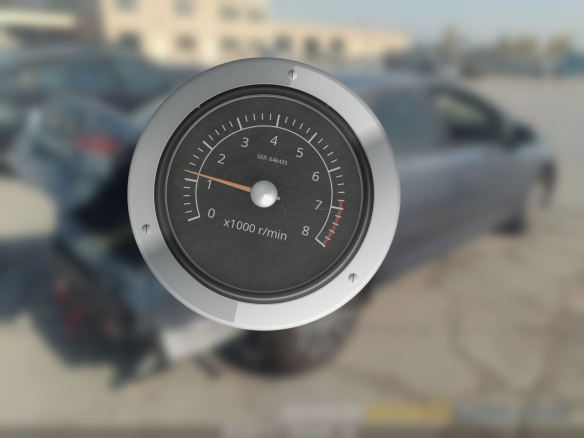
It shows 1200 (rpm)
